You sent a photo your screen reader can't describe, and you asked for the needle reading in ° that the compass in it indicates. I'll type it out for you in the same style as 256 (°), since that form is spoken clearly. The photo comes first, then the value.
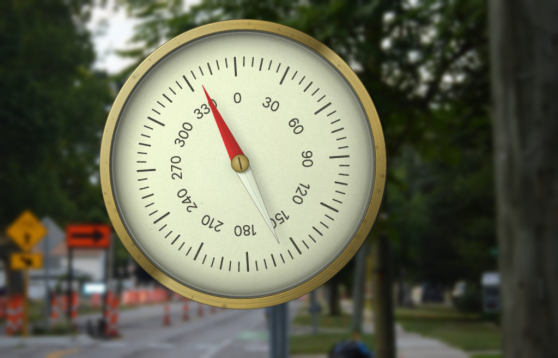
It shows 337.5 (°)
